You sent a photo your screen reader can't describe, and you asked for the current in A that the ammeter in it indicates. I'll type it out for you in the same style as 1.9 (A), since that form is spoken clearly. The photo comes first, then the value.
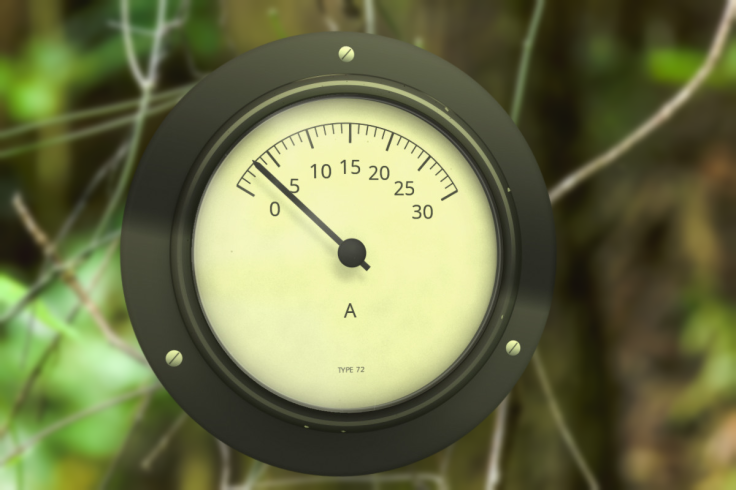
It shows 3 (A)
